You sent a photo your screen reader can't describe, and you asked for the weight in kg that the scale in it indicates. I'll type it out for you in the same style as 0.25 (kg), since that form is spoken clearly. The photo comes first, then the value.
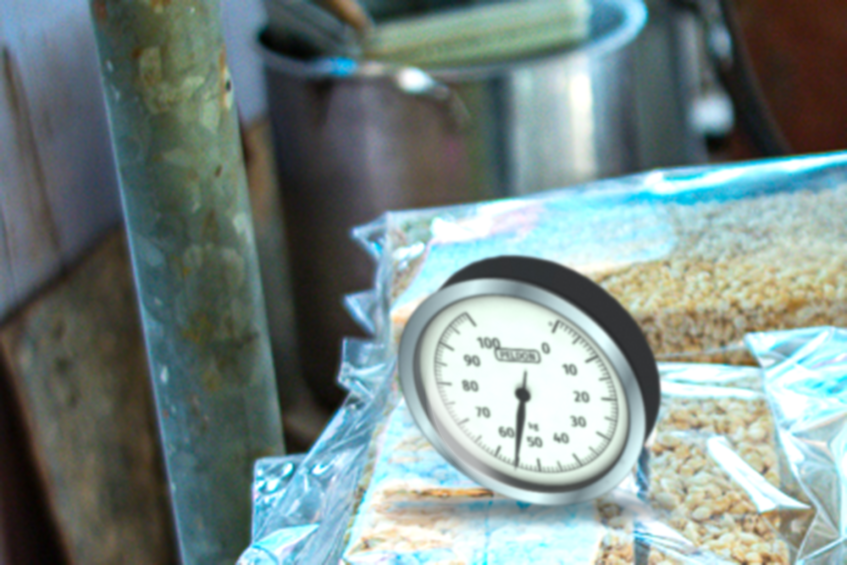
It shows 55 (kg)
